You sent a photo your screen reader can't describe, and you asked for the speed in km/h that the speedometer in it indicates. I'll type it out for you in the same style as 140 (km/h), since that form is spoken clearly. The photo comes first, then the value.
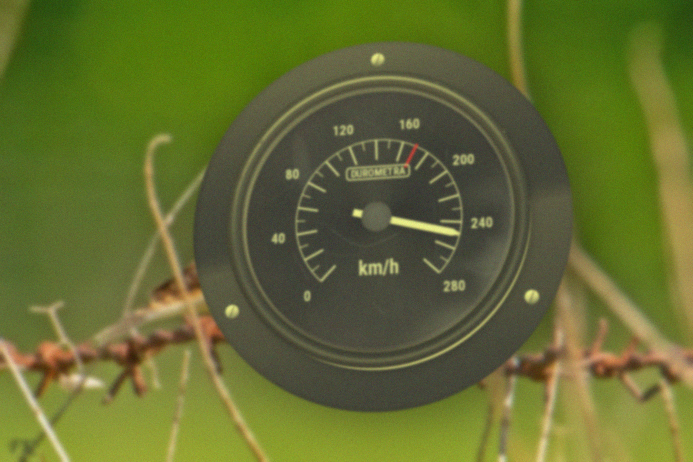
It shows 250 (km/h)
